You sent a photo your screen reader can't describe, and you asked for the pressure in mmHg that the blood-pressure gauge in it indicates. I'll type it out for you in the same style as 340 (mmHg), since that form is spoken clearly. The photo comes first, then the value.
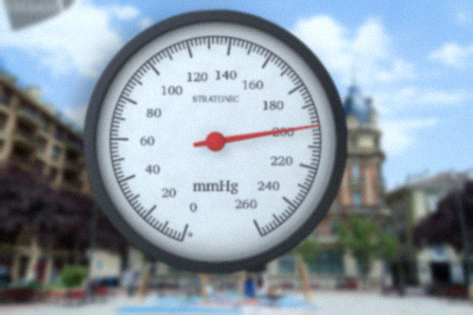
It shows 200 (mmHg)
